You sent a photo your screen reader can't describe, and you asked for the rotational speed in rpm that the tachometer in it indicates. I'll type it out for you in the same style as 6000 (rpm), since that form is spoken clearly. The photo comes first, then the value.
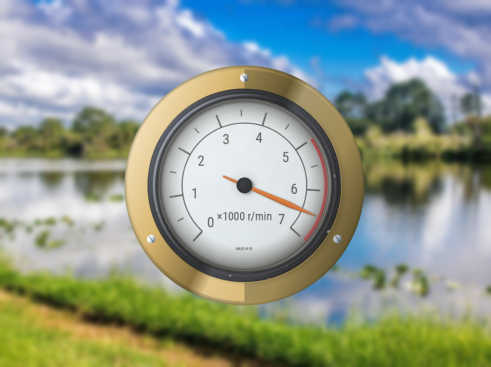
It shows 6500 (rpm)
